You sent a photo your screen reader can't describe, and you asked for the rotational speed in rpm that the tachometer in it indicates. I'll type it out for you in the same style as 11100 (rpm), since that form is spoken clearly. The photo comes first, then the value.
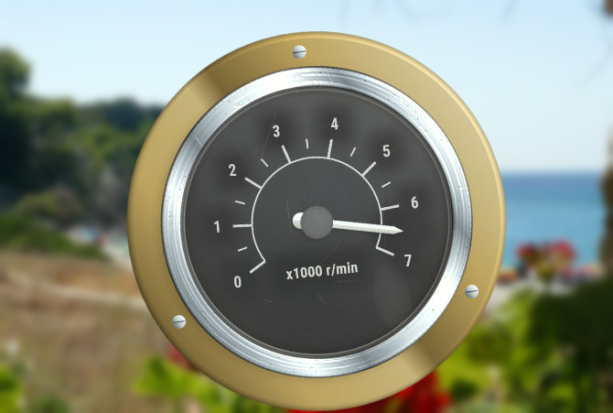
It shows 6500 (rpm)
